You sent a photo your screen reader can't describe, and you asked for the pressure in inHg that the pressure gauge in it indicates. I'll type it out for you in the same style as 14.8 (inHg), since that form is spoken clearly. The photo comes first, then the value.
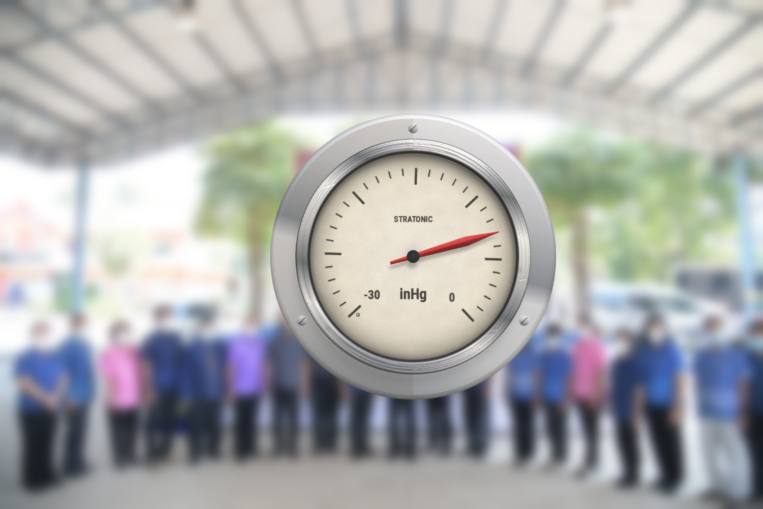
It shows -7 (inHg)
